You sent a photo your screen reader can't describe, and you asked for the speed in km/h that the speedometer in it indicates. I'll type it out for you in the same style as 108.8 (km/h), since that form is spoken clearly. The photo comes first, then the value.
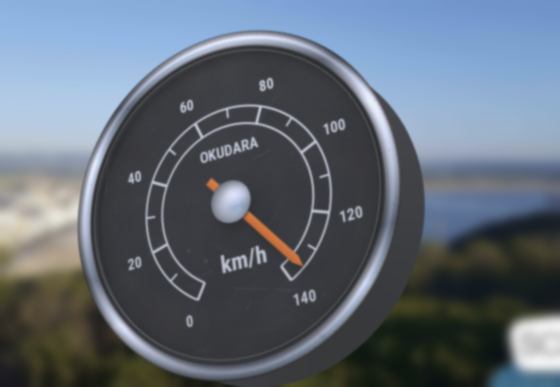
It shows 135 (km/h)
